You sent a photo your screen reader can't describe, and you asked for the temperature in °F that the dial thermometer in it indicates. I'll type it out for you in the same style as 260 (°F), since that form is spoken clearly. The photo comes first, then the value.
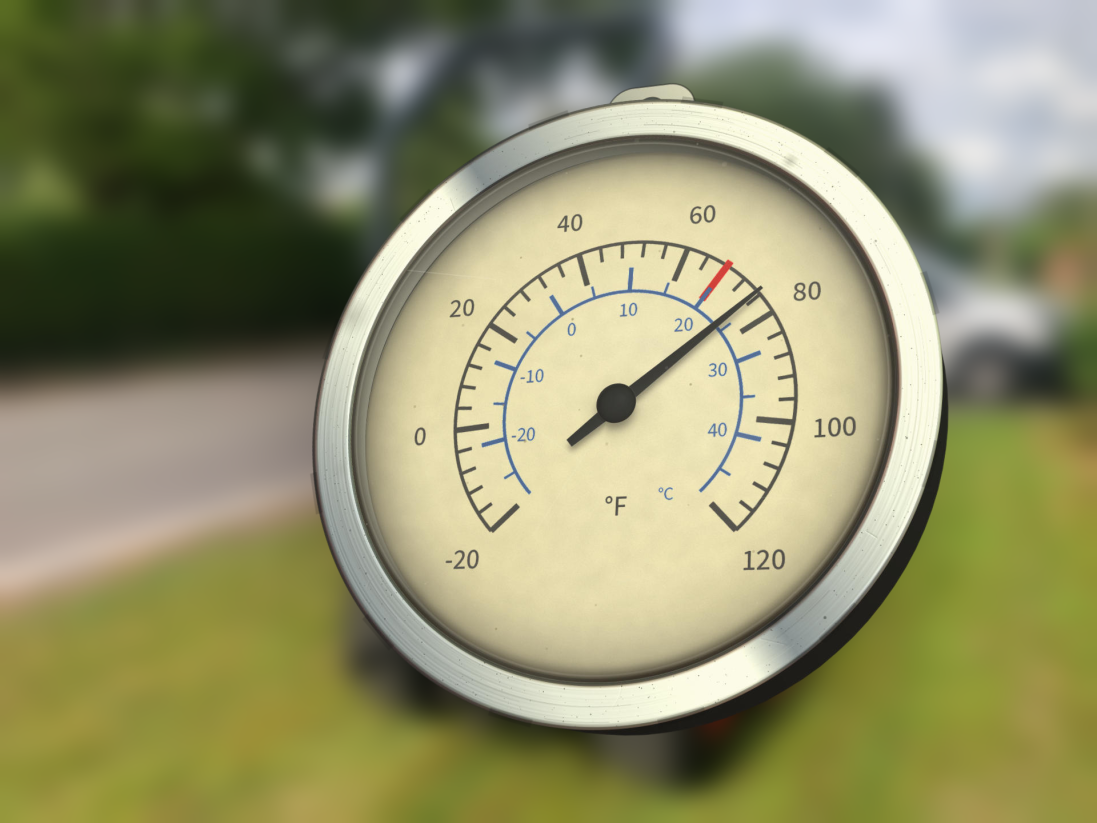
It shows 76 (°F)
